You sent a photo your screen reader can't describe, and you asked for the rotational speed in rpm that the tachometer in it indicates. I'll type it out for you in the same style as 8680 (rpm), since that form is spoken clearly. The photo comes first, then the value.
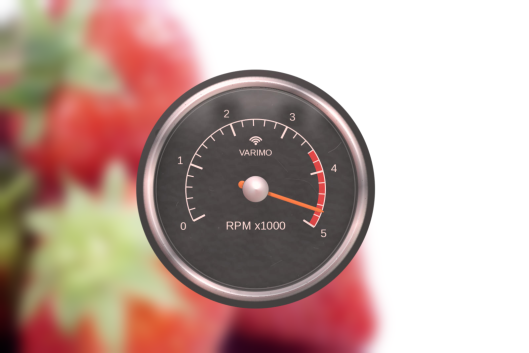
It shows 4700 (rpm)
